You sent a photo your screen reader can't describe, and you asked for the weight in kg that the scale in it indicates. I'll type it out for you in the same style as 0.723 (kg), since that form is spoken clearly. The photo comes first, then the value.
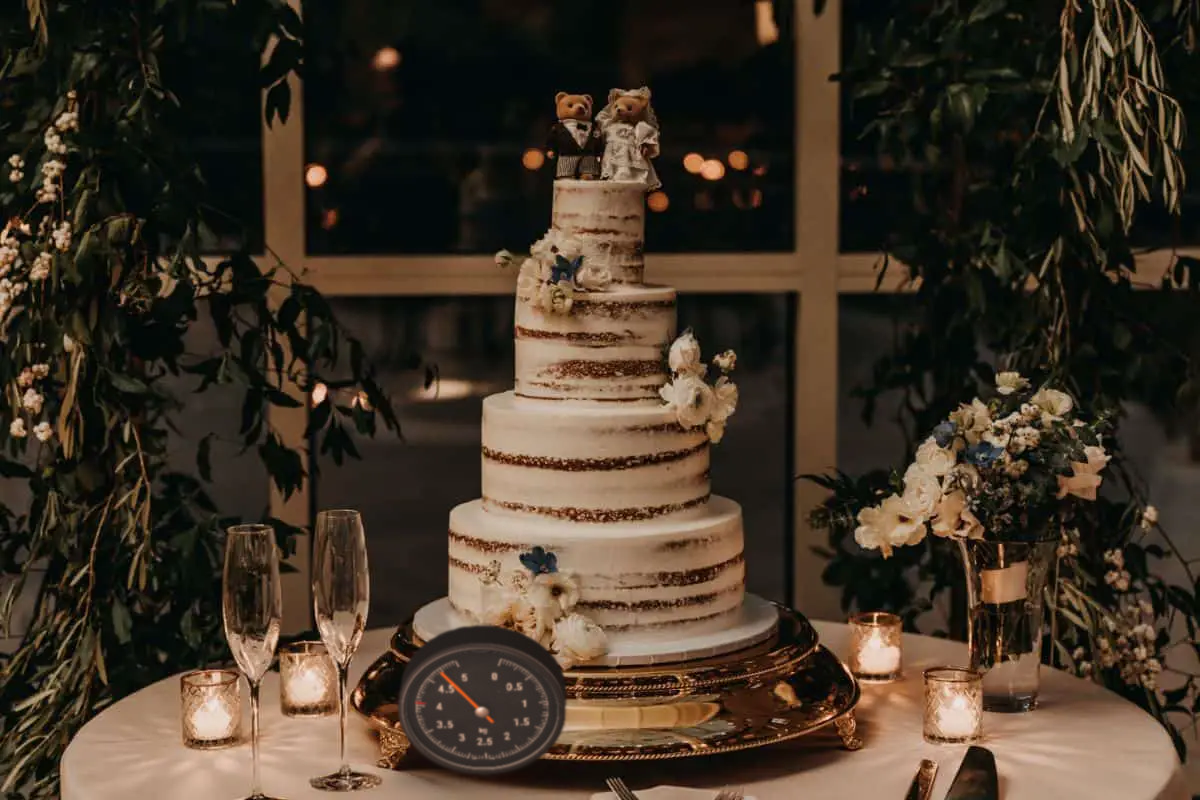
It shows 4.75 (kg)
